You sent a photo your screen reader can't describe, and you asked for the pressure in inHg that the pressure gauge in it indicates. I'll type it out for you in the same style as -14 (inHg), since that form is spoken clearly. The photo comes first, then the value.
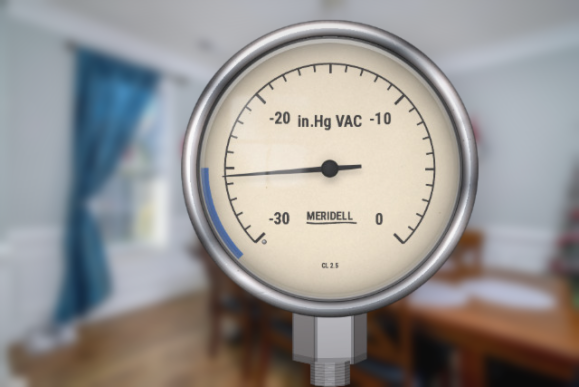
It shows -25.5 (inHg)
